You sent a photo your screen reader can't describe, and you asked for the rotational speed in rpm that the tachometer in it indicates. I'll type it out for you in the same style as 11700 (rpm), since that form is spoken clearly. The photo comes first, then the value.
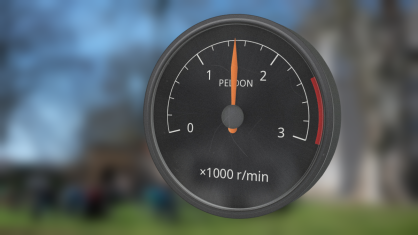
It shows 1500 (rpm)
